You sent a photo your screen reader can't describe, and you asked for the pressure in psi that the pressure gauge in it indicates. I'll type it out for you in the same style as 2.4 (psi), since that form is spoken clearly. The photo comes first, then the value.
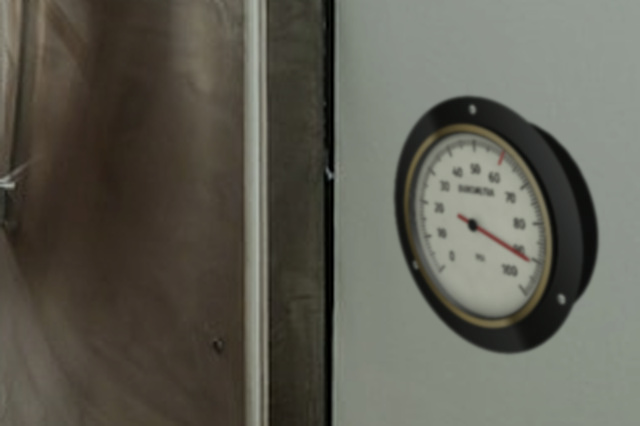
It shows 90 (psi)
